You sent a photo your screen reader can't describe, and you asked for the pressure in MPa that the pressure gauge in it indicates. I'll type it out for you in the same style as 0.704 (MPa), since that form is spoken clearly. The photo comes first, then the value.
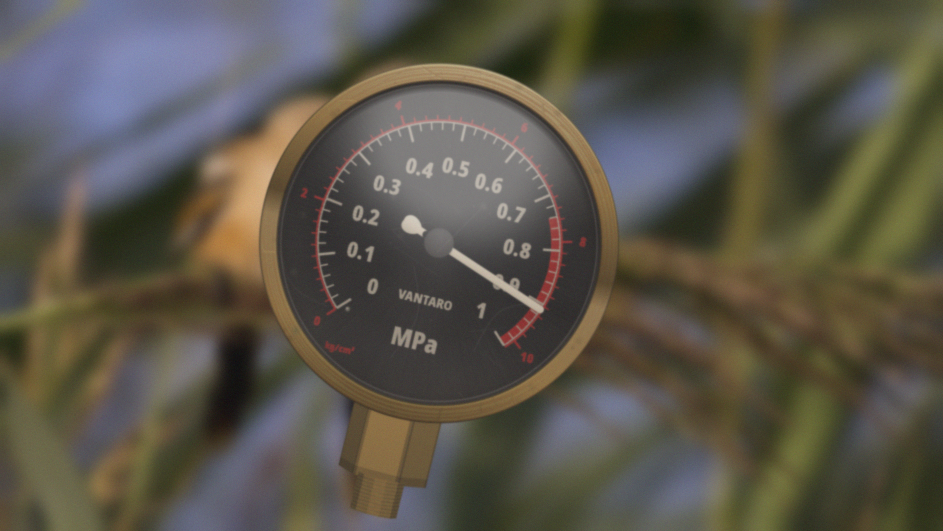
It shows 0.91 (MPa)
